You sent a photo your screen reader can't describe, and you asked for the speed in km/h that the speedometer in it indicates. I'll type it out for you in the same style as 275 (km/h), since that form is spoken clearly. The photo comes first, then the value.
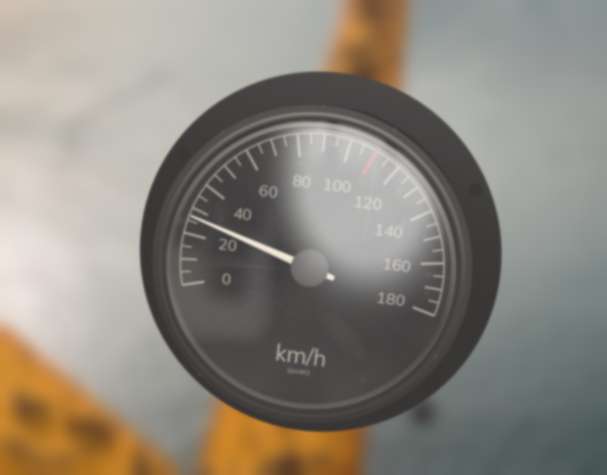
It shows 27.5 (km/h)
